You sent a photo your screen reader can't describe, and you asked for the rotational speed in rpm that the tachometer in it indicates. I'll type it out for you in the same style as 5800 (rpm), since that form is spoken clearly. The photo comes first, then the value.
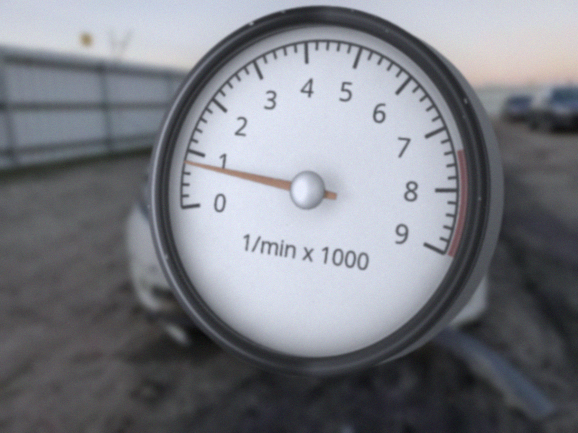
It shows 800 (rpm)
